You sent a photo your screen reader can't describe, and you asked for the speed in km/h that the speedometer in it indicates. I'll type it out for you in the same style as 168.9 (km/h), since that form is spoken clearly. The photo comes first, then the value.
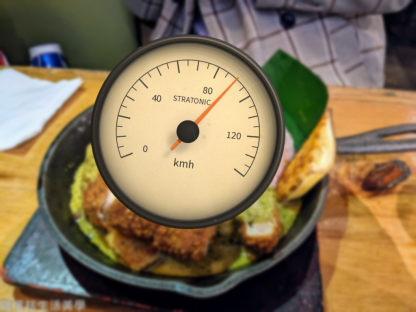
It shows 90 (km/h)
